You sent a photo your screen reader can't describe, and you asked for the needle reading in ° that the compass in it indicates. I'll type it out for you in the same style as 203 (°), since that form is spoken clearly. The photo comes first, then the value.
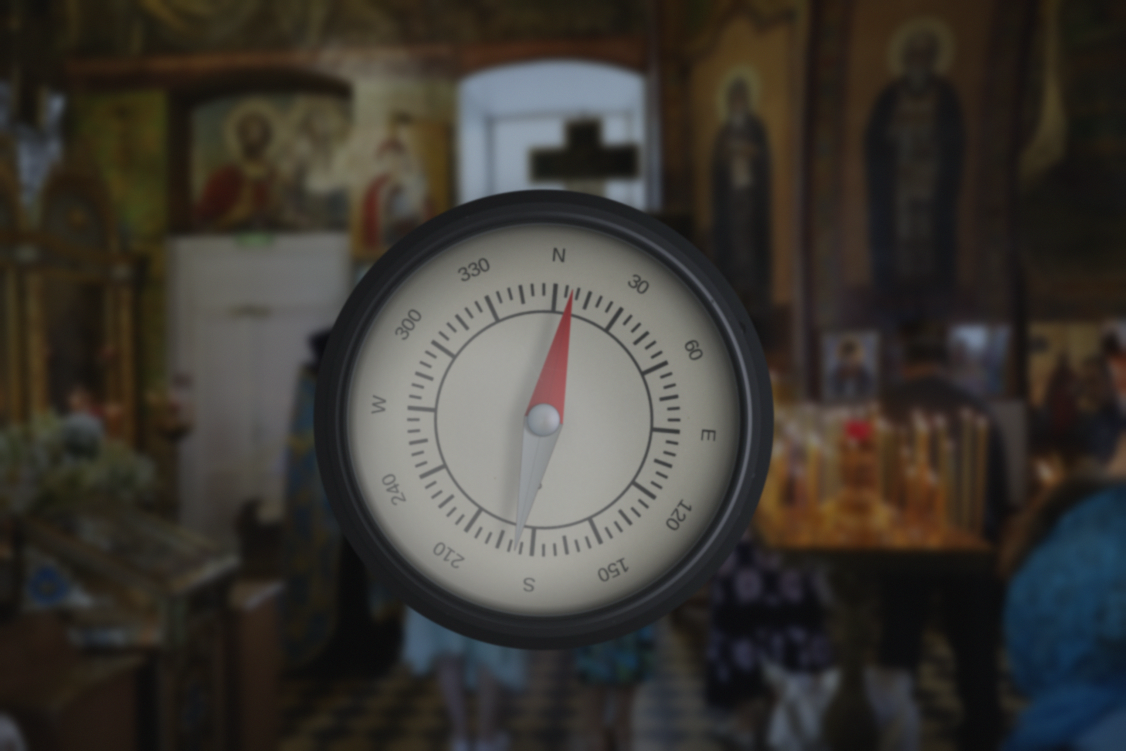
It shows 7.5 (°)
